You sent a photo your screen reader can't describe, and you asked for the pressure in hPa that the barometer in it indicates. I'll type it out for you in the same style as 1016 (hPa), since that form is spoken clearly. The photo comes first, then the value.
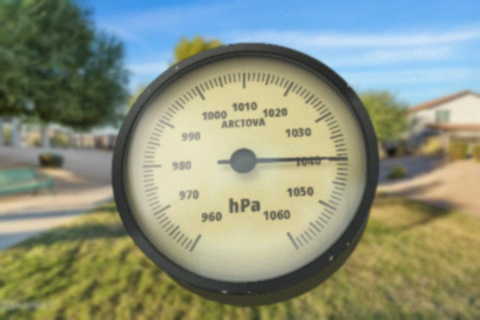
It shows 1040 (hPa)
